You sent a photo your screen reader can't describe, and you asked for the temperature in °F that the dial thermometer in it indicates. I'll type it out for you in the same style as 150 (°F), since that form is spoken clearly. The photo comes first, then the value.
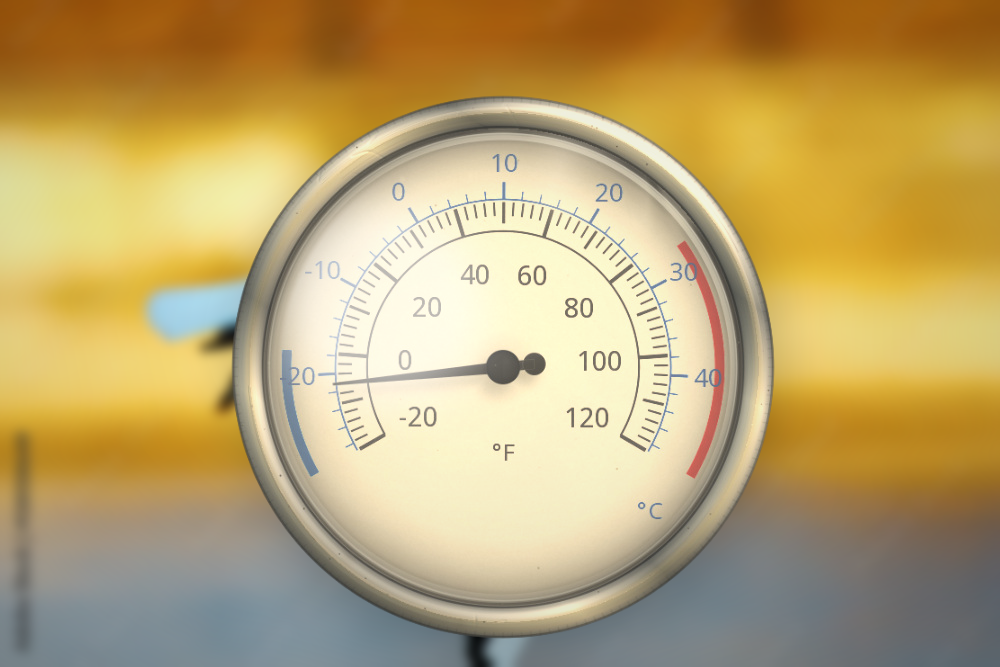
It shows -6 (°F)
